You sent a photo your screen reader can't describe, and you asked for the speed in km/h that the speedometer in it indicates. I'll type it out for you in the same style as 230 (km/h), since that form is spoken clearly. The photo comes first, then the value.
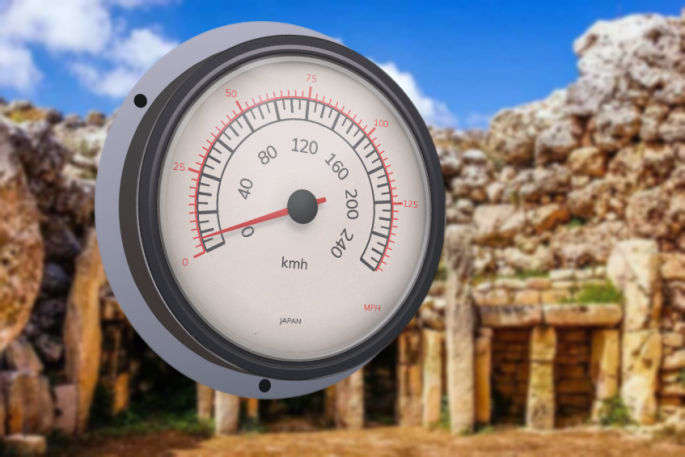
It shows 7.5 (km/h)
